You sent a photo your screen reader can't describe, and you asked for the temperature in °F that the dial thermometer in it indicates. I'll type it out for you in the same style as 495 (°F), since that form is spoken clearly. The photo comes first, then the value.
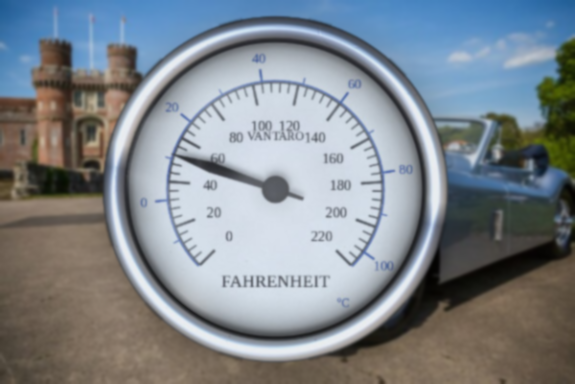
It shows 52 (°F)
